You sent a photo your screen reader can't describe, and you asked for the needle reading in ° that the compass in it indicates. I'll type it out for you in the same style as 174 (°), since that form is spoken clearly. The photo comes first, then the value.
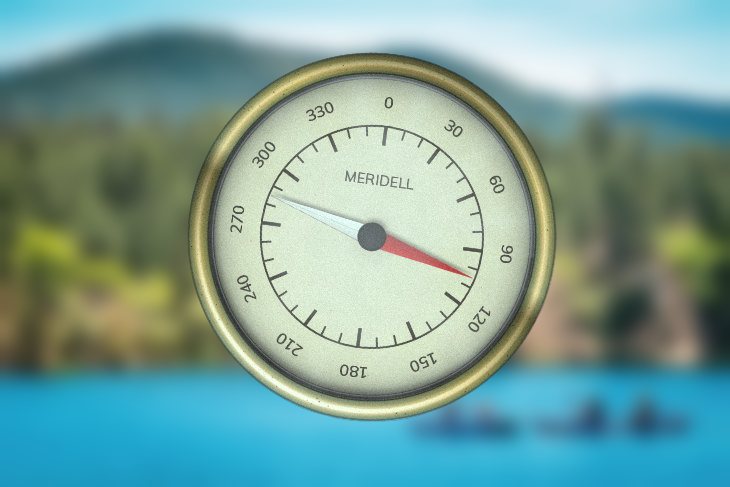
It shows 105 (°)
